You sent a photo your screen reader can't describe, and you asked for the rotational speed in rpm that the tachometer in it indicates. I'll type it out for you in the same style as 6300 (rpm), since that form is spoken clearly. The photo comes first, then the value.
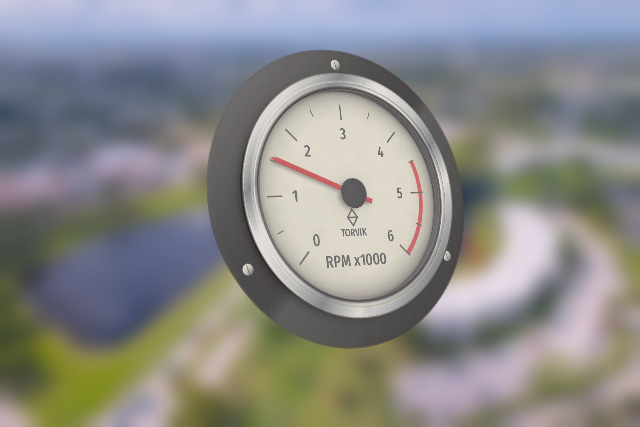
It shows 1500 (rpm)
